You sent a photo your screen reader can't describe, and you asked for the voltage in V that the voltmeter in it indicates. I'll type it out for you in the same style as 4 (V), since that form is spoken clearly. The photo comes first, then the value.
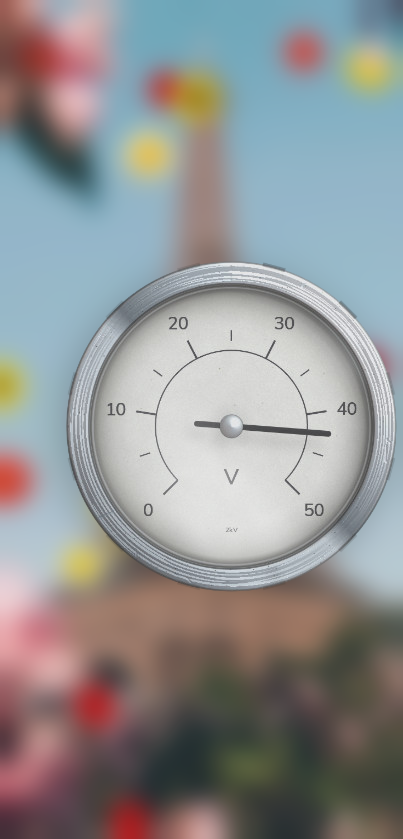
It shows 42.5 (V)
